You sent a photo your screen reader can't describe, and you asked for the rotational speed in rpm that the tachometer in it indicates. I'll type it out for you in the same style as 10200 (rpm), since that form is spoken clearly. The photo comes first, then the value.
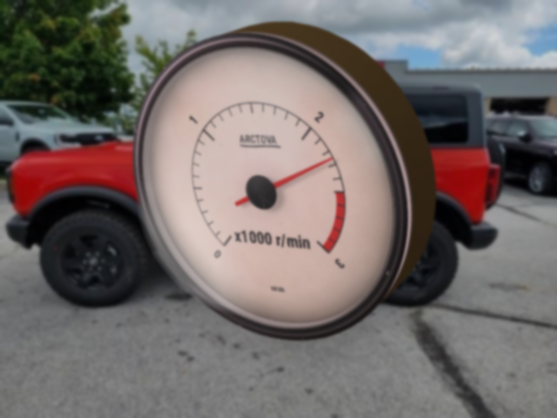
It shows 2250 (rpm)
